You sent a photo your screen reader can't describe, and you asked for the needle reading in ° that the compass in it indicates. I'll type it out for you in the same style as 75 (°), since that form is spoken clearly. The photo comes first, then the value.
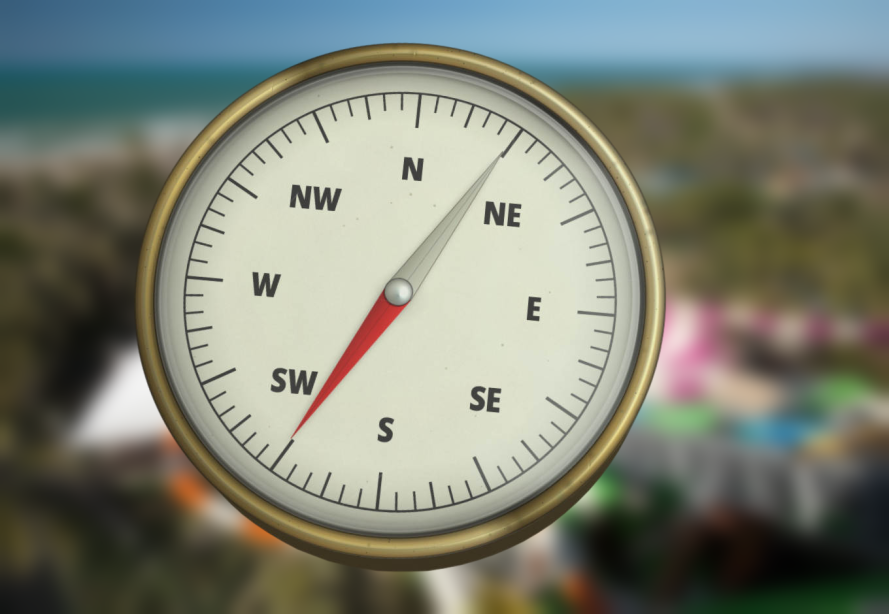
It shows 210 (°)
